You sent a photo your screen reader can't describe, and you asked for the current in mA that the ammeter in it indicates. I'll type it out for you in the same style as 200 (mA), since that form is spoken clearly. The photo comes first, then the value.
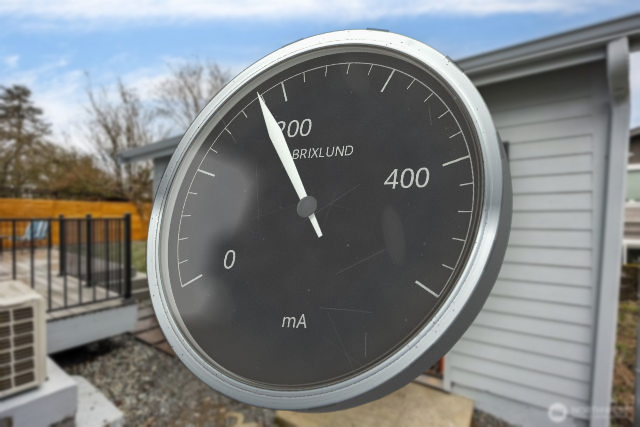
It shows 180 (mA)
